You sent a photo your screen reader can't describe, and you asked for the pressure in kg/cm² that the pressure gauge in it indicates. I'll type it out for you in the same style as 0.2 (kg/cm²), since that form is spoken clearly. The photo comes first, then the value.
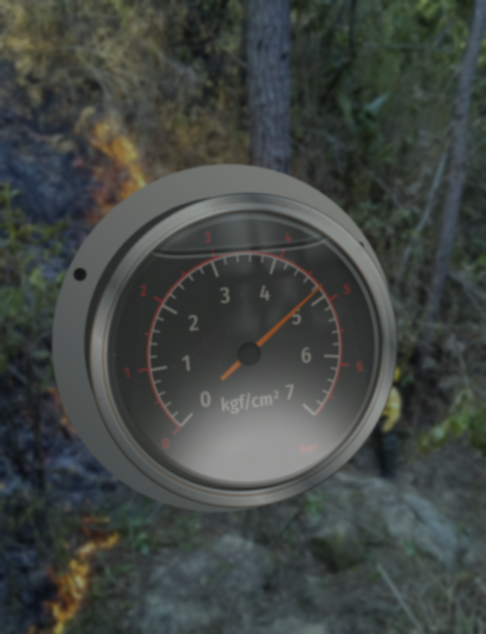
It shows 4.8 (kg/cm²)
